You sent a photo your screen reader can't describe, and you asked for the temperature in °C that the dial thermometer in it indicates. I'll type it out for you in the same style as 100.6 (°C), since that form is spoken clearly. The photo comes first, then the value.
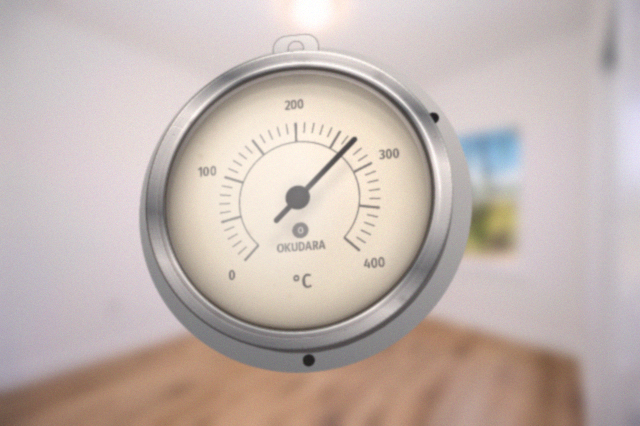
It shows 270 (°C)
